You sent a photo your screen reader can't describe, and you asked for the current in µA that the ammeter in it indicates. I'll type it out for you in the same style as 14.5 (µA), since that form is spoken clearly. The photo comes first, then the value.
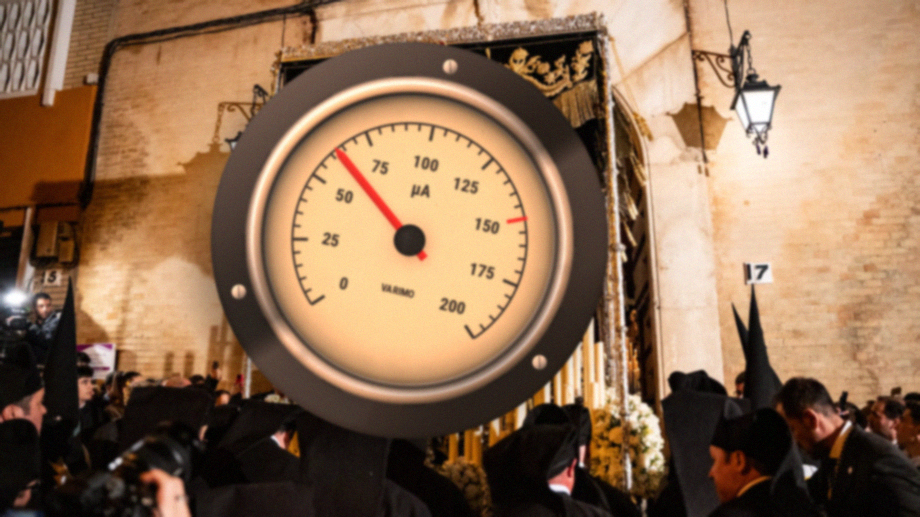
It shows 62.5 (µA)
